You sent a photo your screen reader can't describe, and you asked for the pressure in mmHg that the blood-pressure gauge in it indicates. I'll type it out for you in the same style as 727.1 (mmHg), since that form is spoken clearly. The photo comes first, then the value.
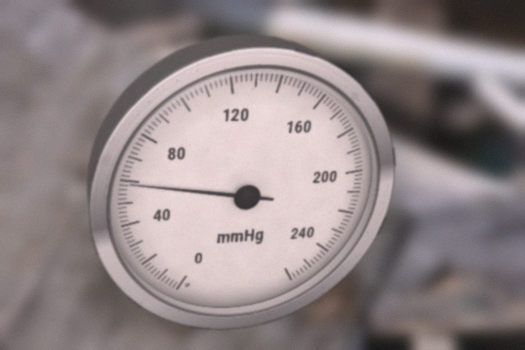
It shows 60 (mmHg)
